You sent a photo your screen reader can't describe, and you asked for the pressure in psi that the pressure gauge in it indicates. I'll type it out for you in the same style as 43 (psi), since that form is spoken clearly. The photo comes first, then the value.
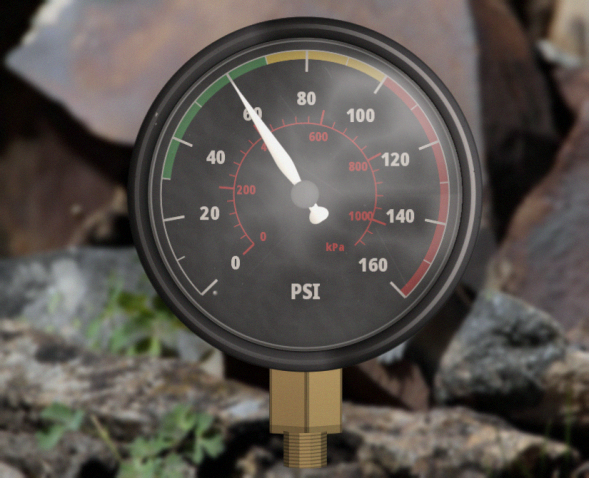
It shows 60 (psi)
